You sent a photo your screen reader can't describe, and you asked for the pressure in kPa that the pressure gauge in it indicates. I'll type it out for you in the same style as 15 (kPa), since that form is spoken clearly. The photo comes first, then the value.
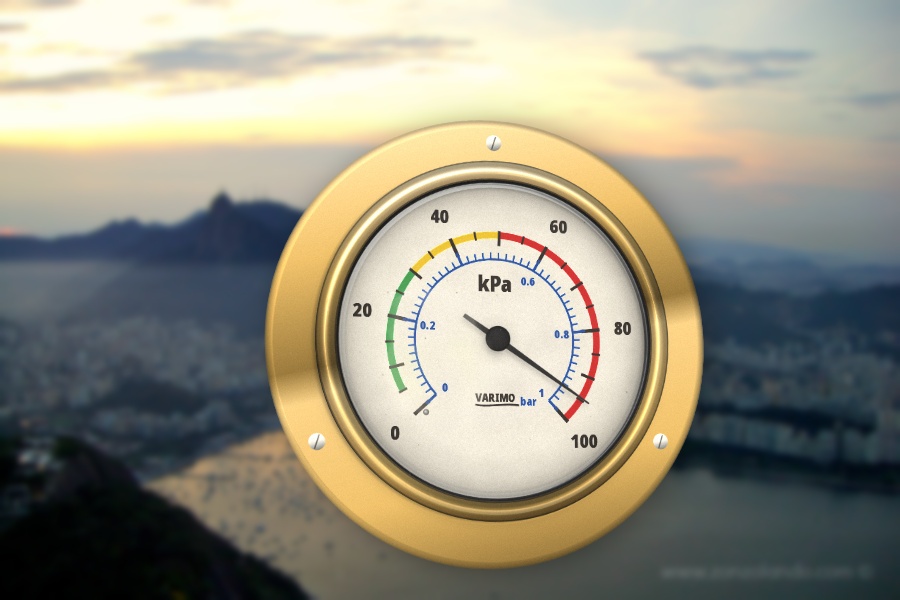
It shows 95 (kPa)
